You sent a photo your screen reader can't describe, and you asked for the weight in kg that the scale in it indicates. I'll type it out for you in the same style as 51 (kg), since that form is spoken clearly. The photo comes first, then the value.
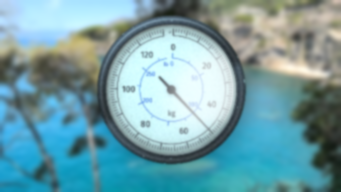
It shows 50 (kg)
